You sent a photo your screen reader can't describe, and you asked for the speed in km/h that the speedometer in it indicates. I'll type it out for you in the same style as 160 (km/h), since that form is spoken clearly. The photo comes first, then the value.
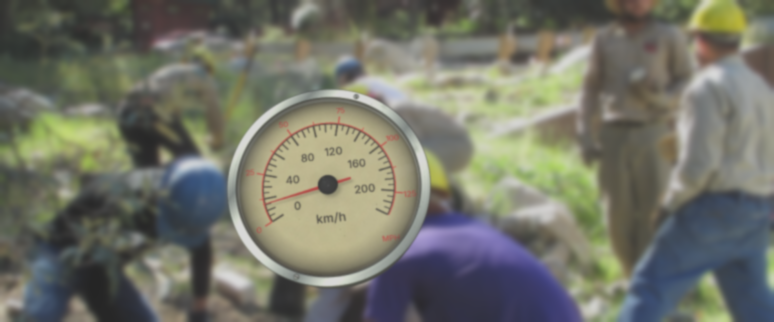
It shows 15 (km/h)
